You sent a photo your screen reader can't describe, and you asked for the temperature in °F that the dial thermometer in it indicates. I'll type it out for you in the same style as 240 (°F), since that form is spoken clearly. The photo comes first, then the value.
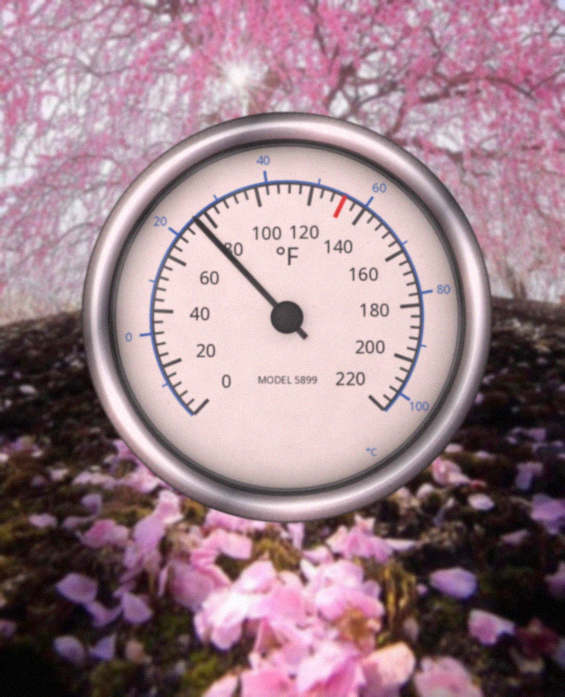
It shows 76 (°F)
